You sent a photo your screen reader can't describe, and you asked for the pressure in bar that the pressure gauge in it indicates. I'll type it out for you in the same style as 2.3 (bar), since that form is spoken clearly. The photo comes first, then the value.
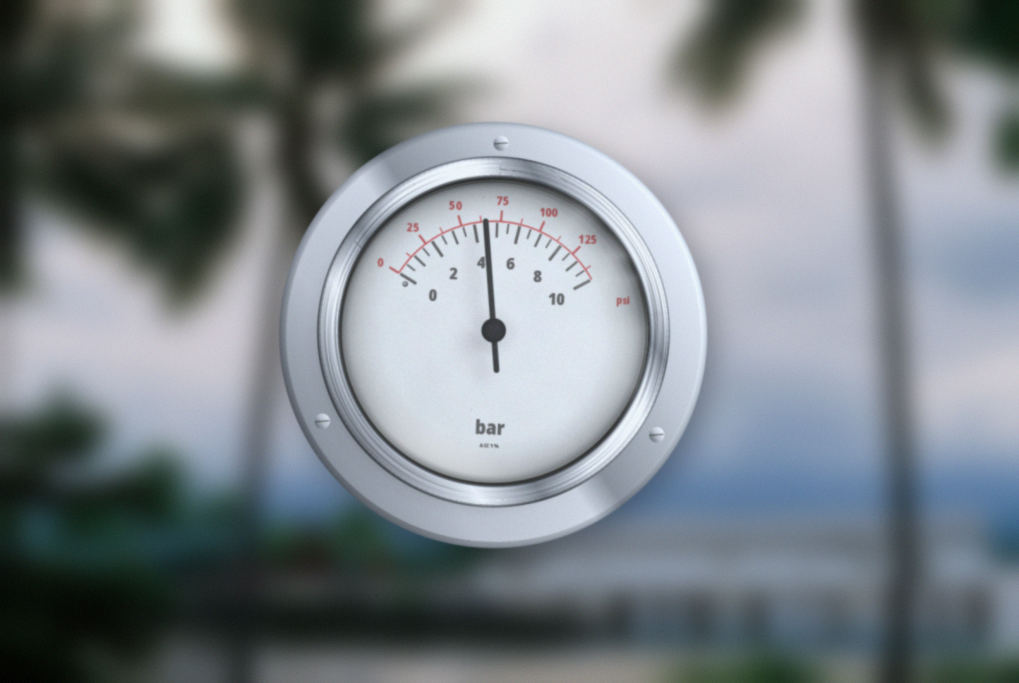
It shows 4.5 (bar)
